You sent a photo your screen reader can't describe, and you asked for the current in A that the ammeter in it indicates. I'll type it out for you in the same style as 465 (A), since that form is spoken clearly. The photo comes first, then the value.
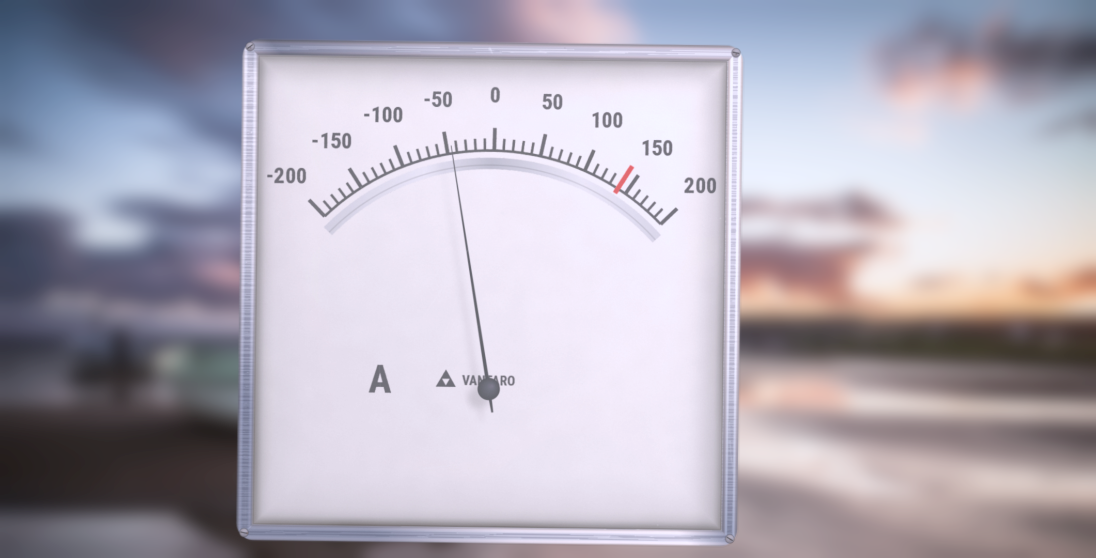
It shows -45 (A)
